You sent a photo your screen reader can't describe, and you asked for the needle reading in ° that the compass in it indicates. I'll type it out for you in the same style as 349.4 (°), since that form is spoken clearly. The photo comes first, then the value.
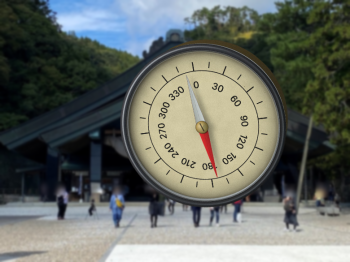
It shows 172.5 (°)
